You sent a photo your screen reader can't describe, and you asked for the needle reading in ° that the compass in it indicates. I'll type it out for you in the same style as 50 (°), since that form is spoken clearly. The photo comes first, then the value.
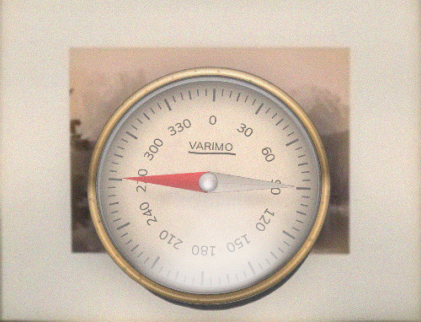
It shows 270 (°)
